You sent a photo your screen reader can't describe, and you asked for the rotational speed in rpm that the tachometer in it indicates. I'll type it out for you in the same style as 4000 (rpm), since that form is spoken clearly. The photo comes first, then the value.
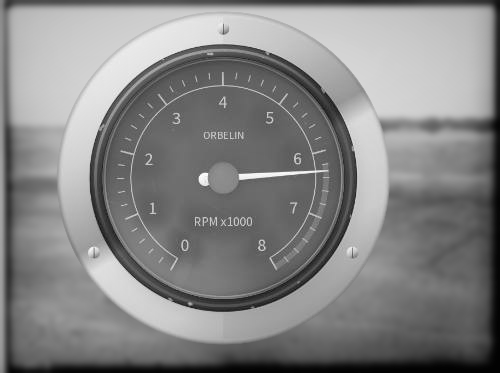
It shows 6300 (rpm)
